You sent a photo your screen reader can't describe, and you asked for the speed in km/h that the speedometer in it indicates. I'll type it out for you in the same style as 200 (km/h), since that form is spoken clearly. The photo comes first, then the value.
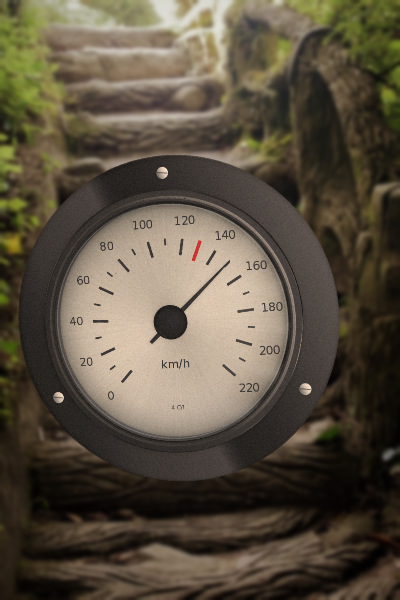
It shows 150 (km/h)
